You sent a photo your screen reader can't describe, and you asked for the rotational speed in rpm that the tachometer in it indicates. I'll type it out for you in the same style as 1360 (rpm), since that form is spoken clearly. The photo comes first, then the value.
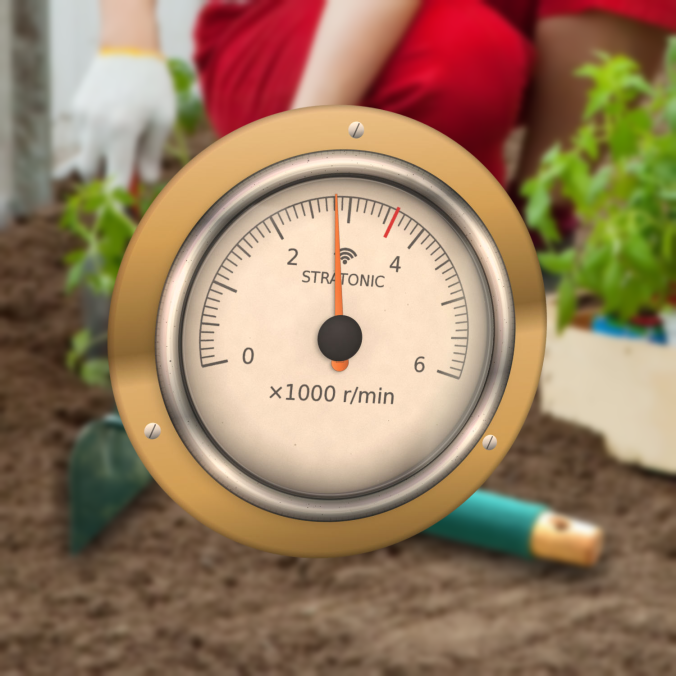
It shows 2800 (rpm)
